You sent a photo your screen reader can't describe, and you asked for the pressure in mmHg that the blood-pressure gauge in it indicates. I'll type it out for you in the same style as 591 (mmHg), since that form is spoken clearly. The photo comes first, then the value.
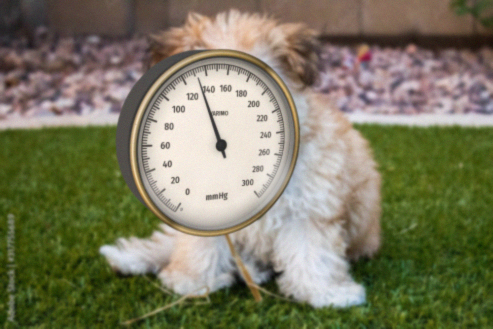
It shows 130 (mmHg)
